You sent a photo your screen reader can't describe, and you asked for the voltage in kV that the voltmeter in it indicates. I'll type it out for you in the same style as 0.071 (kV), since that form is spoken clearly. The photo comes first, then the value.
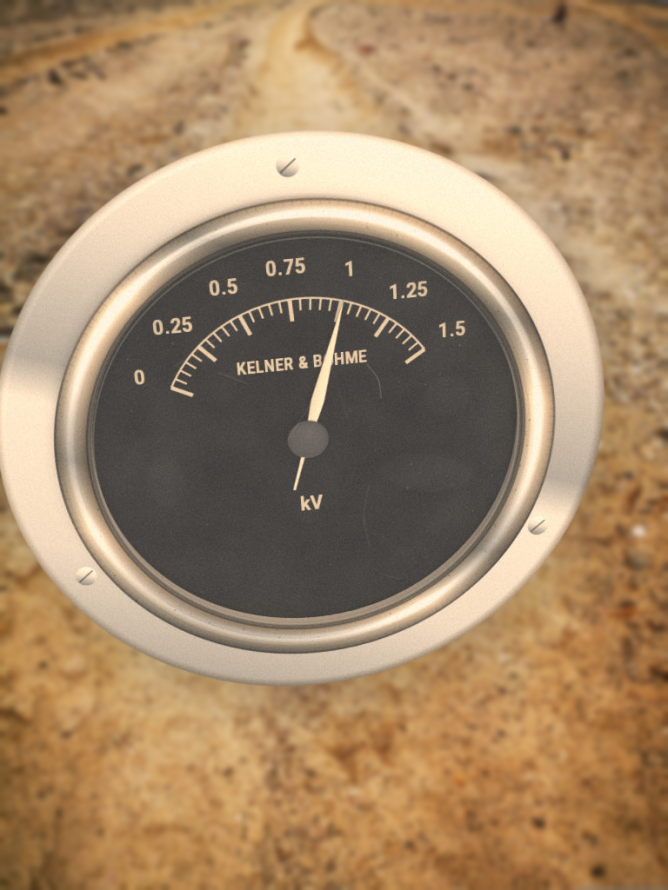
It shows 1 (kV)
